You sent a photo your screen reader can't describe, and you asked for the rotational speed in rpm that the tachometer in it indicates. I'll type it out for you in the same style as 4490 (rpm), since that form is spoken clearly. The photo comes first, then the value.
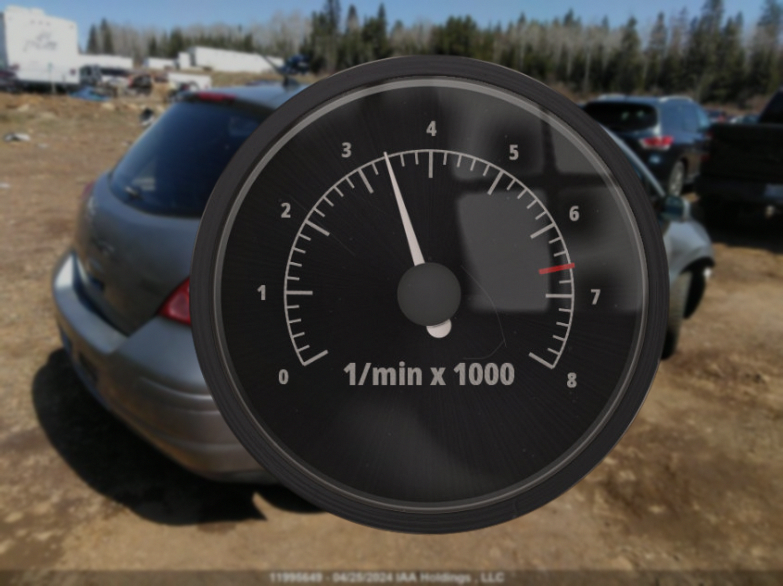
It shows 3400 (rpm)
